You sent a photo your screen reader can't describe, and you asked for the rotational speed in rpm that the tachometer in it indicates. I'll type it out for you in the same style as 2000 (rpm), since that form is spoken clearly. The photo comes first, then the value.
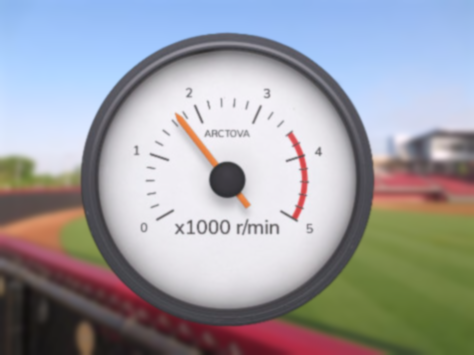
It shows 1700 (rpm)
